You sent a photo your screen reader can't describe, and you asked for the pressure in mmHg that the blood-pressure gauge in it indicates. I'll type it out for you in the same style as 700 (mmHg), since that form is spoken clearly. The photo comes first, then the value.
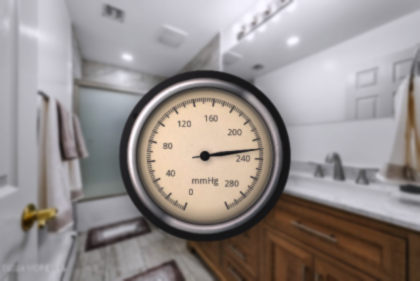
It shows 230 (mmHg)
